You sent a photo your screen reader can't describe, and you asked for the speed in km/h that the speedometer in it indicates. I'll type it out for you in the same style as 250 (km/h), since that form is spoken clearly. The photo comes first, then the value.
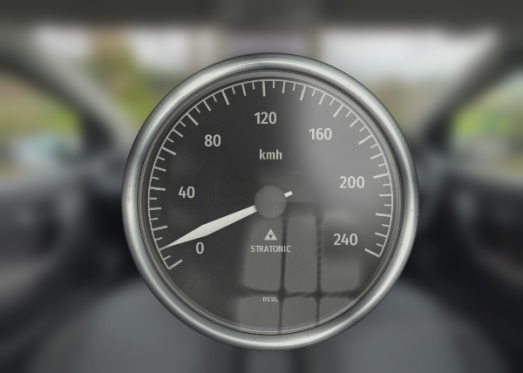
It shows 10 (km/h)
